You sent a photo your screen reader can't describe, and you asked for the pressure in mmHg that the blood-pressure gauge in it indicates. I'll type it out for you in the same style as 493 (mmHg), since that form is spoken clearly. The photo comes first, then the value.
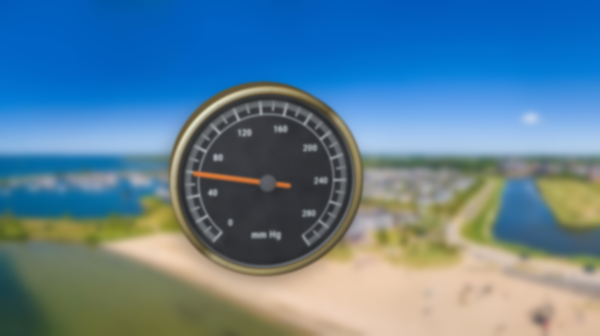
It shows 60 (mmHg)
